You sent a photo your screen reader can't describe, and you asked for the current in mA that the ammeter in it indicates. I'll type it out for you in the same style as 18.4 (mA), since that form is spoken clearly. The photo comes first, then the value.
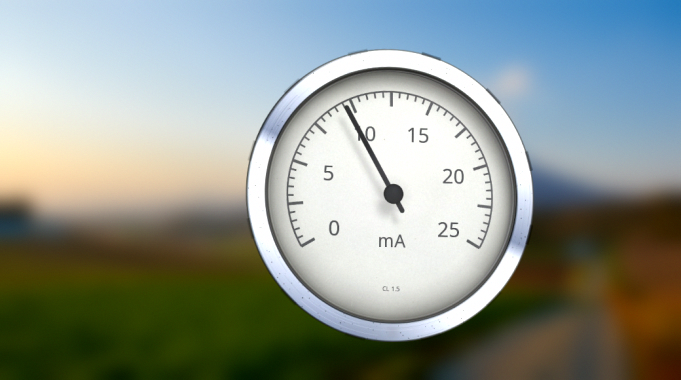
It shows 9.5 (mA)
